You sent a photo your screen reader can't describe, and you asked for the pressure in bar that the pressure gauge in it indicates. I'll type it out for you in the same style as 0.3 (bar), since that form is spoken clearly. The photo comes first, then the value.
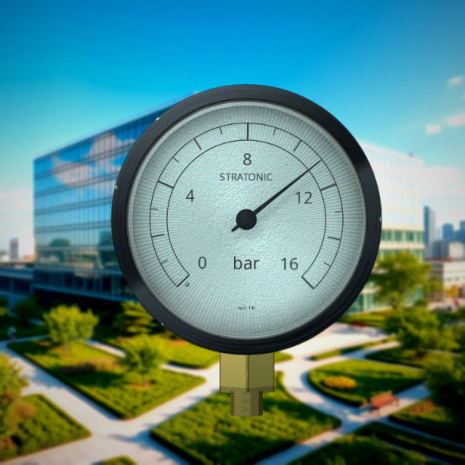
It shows 11 (bar)
